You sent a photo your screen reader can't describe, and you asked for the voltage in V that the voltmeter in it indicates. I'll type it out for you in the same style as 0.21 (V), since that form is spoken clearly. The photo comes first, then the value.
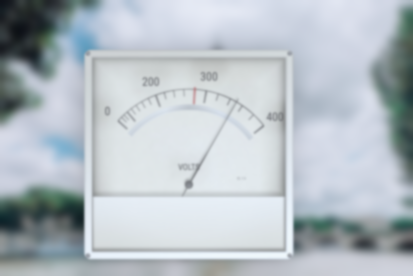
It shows 350 (V)
